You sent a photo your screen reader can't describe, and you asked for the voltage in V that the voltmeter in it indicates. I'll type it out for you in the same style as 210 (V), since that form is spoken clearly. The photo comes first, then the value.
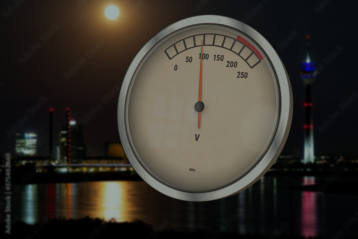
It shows 100 (V)
